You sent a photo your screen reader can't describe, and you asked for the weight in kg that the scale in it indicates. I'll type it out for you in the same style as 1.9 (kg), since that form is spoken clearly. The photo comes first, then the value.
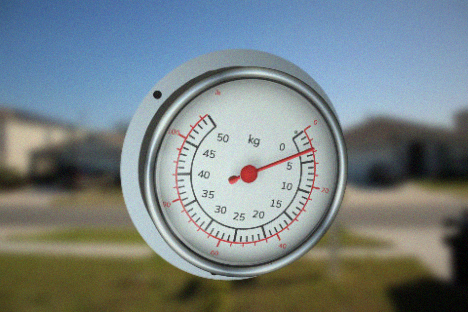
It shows 3 (kg)
